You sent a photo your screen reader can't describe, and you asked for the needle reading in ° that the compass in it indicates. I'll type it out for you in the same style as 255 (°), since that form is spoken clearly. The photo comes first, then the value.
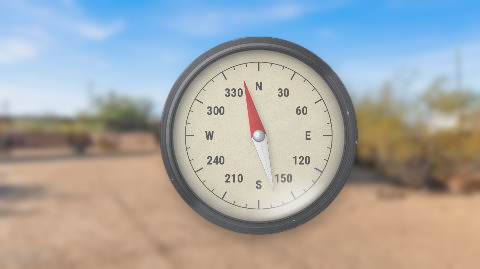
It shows 345 (°)
